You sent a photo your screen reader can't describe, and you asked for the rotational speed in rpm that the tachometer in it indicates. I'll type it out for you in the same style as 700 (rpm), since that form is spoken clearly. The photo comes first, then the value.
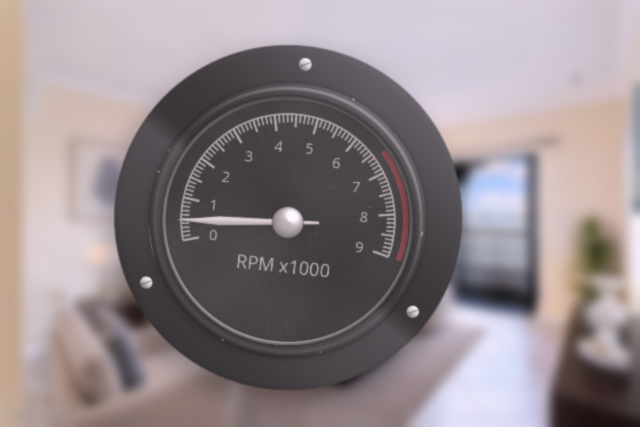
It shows 500 (rpm)
